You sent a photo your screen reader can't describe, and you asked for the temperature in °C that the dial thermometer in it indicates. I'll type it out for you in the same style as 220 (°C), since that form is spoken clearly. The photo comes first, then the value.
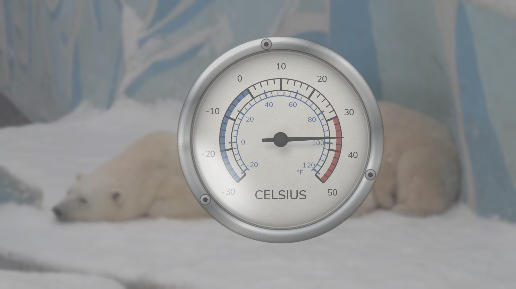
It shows 36 (°C)
